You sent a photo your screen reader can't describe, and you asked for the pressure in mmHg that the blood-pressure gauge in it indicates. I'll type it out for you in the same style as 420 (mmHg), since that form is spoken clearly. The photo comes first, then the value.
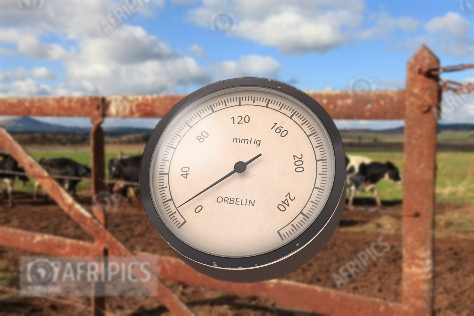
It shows 10 (mmHg)
